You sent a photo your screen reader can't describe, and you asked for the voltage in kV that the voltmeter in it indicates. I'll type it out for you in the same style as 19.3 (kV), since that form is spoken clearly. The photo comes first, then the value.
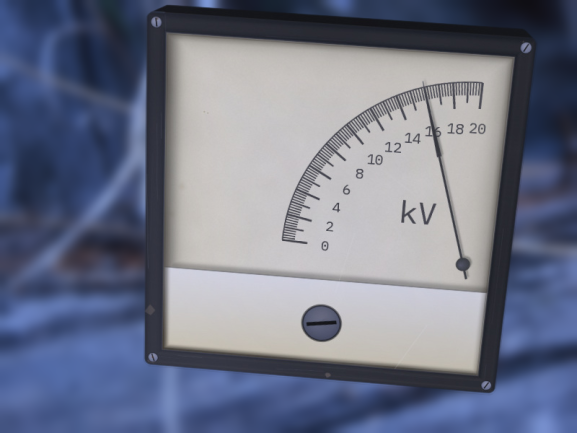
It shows 16 (kV)
